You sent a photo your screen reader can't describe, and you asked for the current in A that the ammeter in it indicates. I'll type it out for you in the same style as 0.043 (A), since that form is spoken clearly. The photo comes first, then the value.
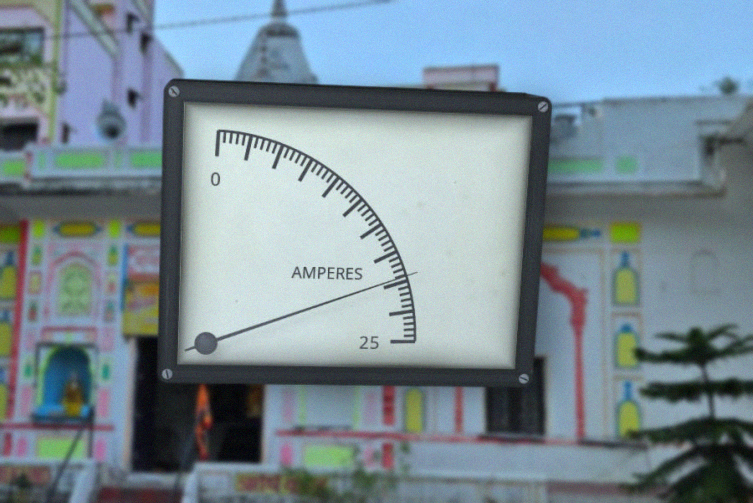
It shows 19.5 (A)
